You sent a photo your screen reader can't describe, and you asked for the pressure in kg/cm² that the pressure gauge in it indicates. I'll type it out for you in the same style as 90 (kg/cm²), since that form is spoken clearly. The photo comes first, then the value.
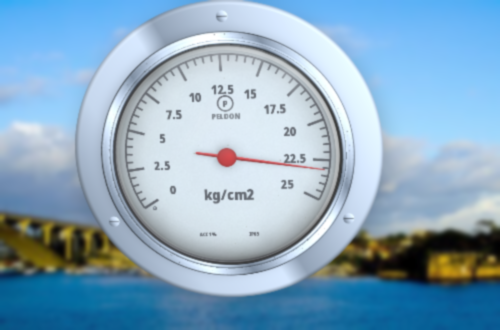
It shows 23 (kg/cm²)
